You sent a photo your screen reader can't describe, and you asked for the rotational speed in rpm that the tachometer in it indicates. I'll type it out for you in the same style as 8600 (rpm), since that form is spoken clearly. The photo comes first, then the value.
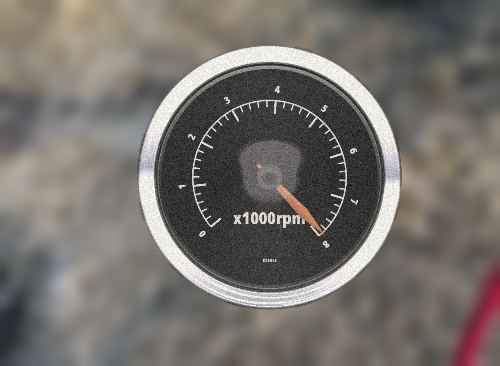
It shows 7900 (rpm)
